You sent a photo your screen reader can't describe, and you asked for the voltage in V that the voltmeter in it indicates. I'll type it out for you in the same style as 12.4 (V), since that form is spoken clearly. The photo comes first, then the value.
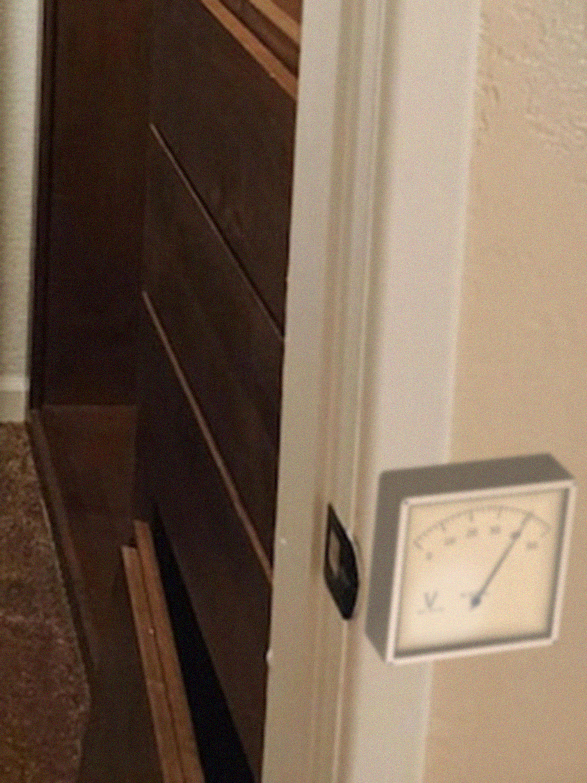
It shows 40 (V)
